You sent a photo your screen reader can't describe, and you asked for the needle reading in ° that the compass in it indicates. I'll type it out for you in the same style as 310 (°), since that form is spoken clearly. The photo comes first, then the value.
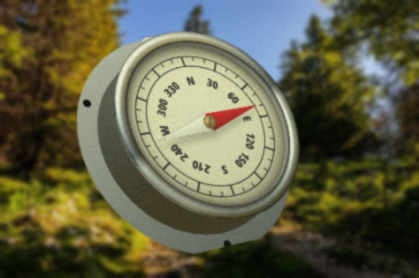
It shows 80 (°)
